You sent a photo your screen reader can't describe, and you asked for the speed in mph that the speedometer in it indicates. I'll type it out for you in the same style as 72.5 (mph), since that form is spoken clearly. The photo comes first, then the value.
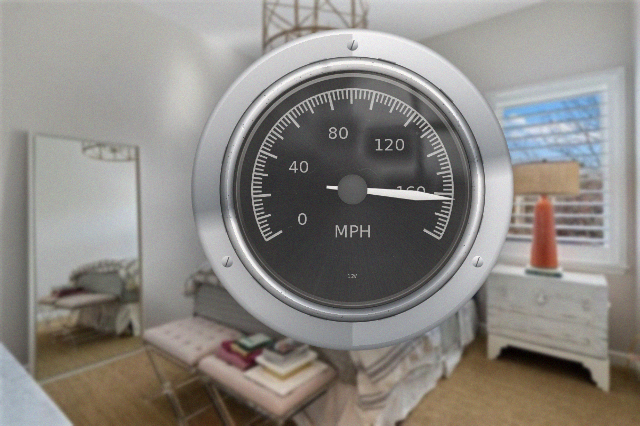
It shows 162 (mph)
